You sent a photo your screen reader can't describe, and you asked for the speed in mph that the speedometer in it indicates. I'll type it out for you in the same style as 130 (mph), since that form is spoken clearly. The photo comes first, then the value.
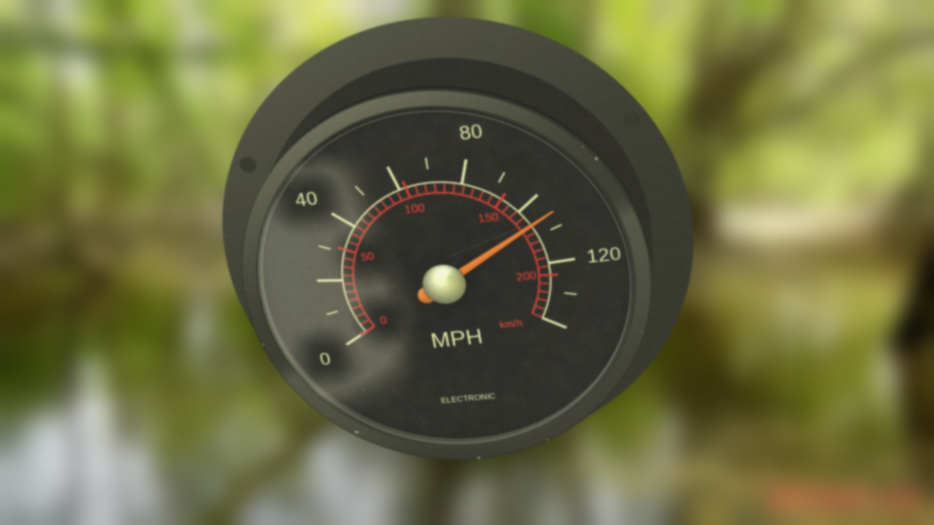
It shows 105 (mph)
